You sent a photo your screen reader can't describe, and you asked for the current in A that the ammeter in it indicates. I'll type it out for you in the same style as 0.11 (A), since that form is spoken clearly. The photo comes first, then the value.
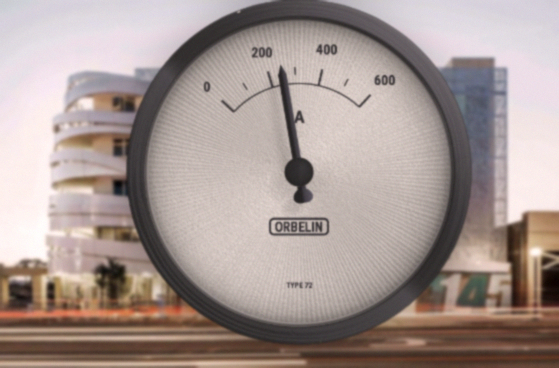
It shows 250 (A)
